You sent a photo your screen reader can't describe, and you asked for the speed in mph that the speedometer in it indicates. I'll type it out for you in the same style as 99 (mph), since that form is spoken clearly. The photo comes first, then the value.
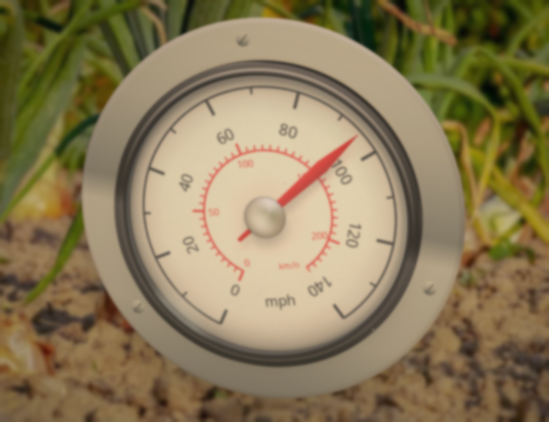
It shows 95 (mph)
